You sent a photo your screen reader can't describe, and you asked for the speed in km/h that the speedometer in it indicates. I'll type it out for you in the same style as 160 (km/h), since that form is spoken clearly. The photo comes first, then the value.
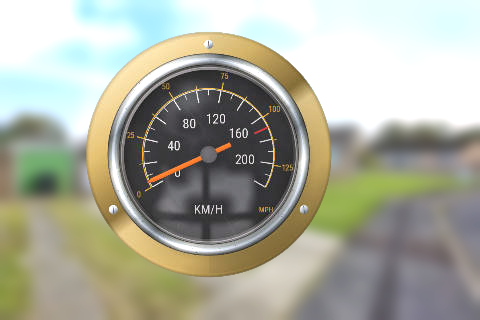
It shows 5 (km/h)
